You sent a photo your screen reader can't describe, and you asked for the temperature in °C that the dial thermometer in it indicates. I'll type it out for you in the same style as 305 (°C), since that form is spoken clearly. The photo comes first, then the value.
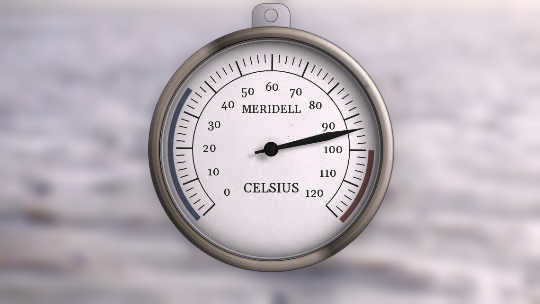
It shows 94 (°C)
